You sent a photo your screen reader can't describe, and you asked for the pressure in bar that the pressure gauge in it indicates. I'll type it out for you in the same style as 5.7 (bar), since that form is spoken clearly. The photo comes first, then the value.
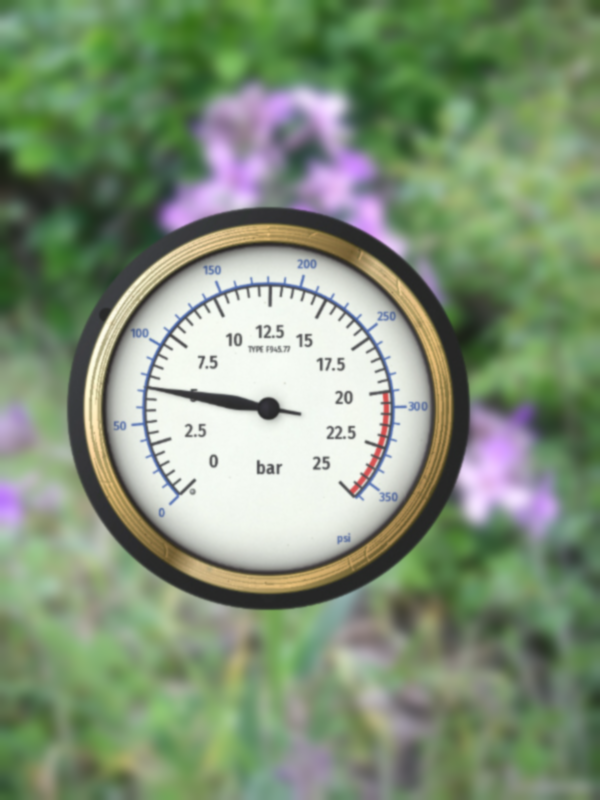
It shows 5 (bar)
